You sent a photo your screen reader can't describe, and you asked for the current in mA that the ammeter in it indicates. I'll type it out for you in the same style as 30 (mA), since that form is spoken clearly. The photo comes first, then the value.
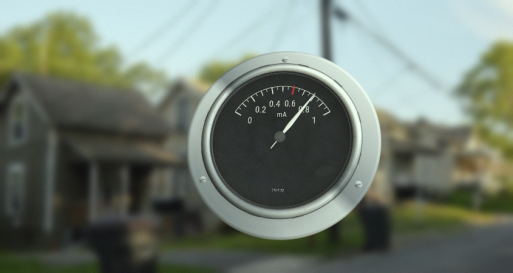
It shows 0.8 (mA)
